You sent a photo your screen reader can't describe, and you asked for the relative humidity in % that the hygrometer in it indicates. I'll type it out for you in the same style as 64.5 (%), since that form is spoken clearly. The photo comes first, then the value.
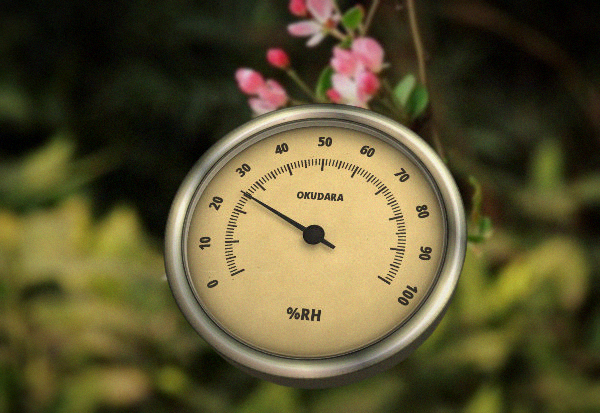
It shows 25 (%)
